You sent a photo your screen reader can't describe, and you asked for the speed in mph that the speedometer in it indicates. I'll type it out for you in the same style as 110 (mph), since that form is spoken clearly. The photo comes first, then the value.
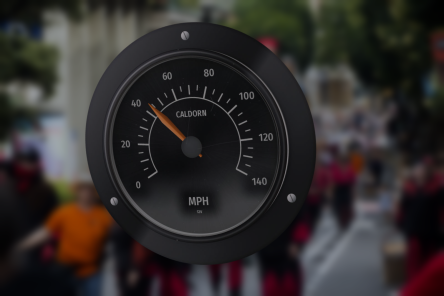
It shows 45 (mph)
